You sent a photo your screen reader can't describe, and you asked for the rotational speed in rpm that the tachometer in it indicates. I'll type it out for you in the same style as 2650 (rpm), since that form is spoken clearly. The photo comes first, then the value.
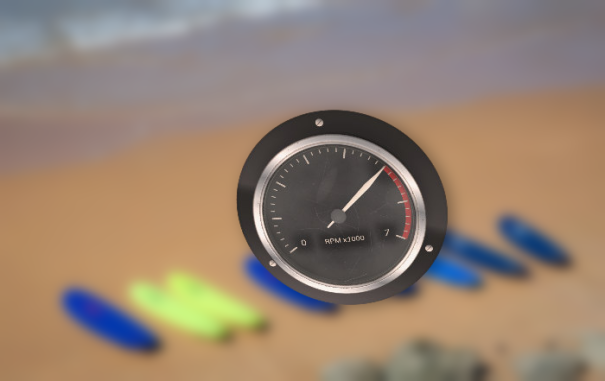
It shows 5000 (rpm)
